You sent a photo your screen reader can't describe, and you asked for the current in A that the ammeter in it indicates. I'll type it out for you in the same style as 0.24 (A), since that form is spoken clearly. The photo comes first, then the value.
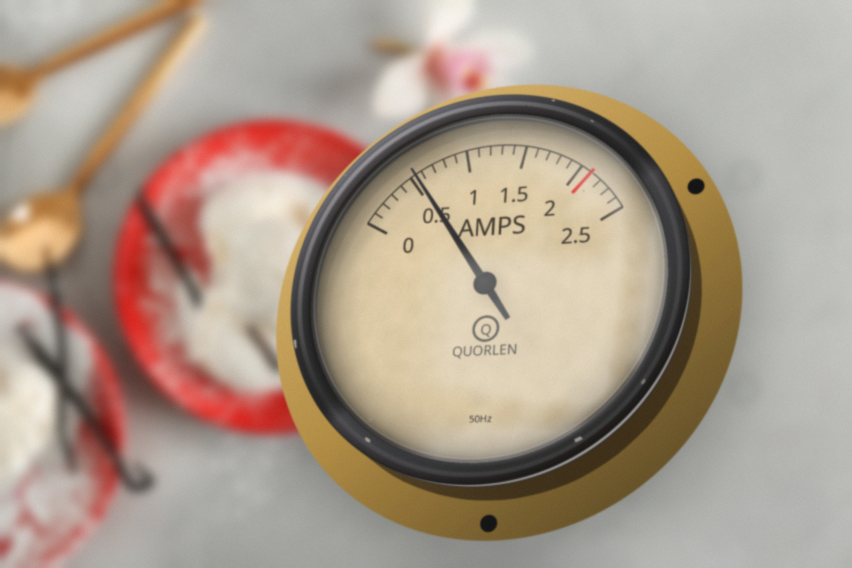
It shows 0.55 (A)
